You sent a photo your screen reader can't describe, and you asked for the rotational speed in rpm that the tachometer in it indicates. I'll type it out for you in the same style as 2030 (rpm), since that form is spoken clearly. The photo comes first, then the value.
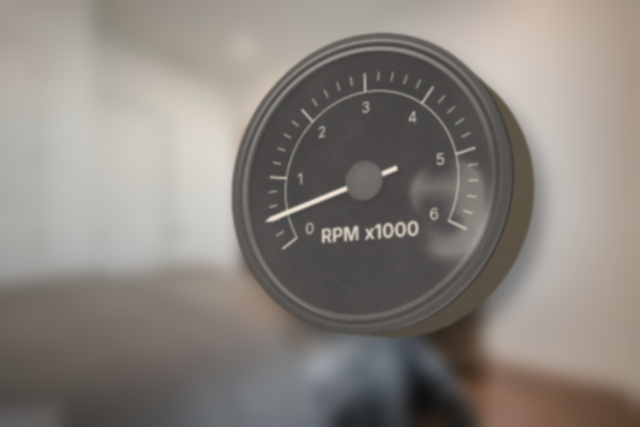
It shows 400 (rpm)
